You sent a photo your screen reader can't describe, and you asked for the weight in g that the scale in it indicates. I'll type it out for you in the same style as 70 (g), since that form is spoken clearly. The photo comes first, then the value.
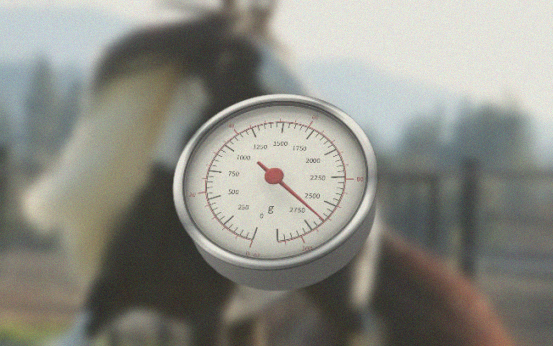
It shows 2650 (g)
